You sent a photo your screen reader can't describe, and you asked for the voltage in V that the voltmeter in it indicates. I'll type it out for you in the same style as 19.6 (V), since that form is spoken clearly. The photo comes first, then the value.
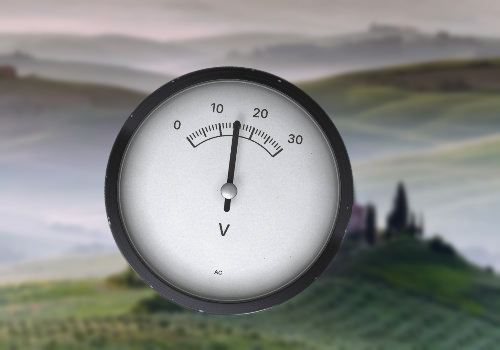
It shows 15 (V)
